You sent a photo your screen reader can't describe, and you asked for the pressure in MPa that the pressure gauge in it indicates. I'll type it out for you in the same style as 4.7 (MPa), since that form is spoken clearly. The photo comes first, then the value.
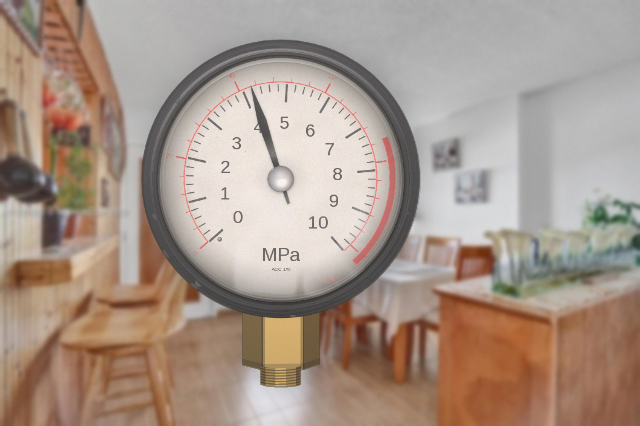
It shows 4.2 (MPa)
